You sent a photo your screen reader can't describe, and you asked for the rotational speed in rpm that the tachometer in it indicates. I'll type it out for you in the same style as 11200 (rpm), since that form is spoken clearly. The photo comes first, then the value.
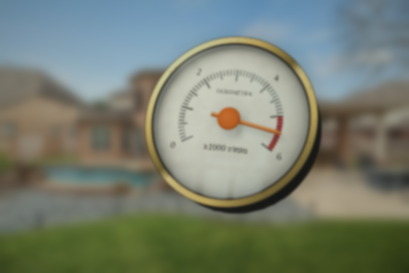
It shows 5500 (rpm)
